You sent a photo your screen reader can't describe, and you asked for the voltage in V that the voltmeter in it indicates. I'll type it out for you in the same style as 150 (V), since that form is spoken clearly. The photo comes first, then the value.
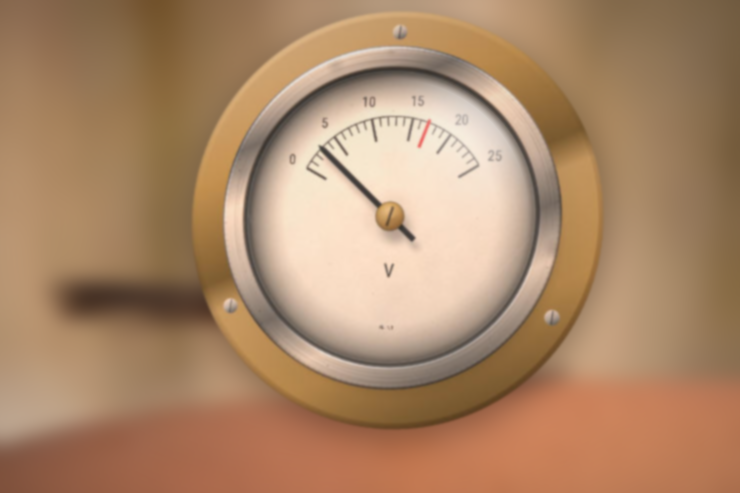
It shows 3 (V)
